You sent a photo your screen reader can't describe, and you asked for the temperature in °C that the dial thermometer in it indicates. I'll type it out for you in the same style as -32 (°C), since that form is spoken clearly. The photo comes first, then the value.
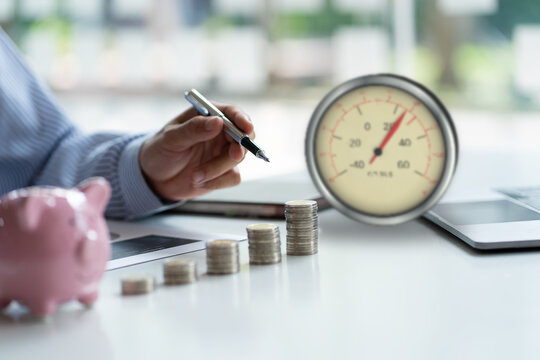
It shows 25 (°C)
